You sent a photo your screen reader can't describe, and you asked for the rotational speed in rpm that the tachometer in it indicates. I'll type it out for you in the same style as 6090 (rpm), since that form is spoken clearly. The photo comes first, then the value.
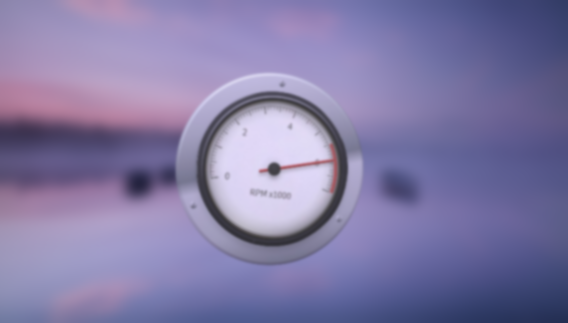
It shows 6000 (rpm)
